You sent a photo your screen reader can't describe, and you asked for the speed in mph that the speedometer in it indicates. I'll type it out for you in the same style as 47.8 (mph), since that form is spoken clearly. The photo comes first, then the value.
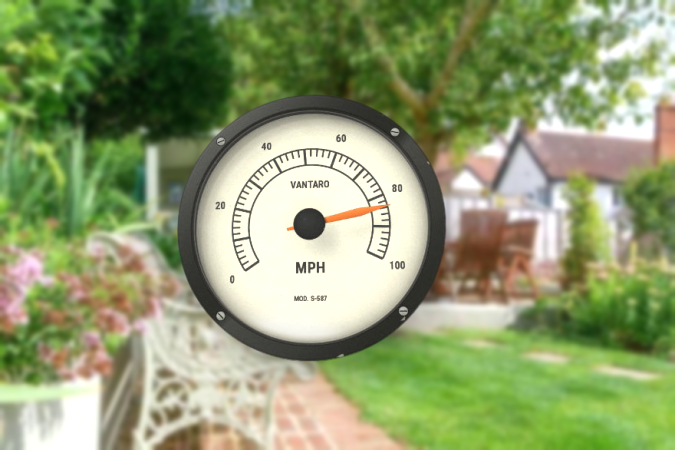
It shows 84 (mph)
